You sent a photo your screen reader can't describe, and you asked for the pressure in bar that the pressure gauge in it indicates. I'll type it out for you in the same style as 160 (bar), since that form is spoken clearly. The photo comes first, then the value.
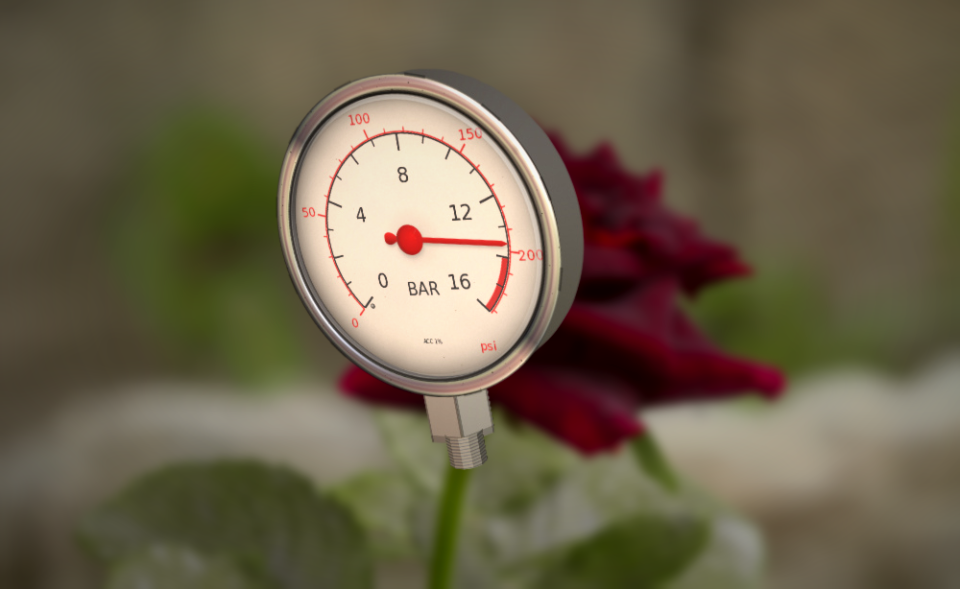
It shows 13.5 (bar)
